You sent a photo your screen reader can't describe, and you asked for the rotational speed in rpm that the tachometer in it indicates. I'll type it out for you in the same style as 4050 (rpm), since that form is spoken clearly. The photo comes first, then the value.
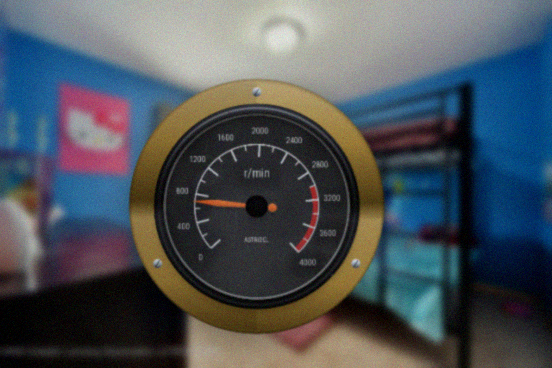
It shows 700 (rpm)
